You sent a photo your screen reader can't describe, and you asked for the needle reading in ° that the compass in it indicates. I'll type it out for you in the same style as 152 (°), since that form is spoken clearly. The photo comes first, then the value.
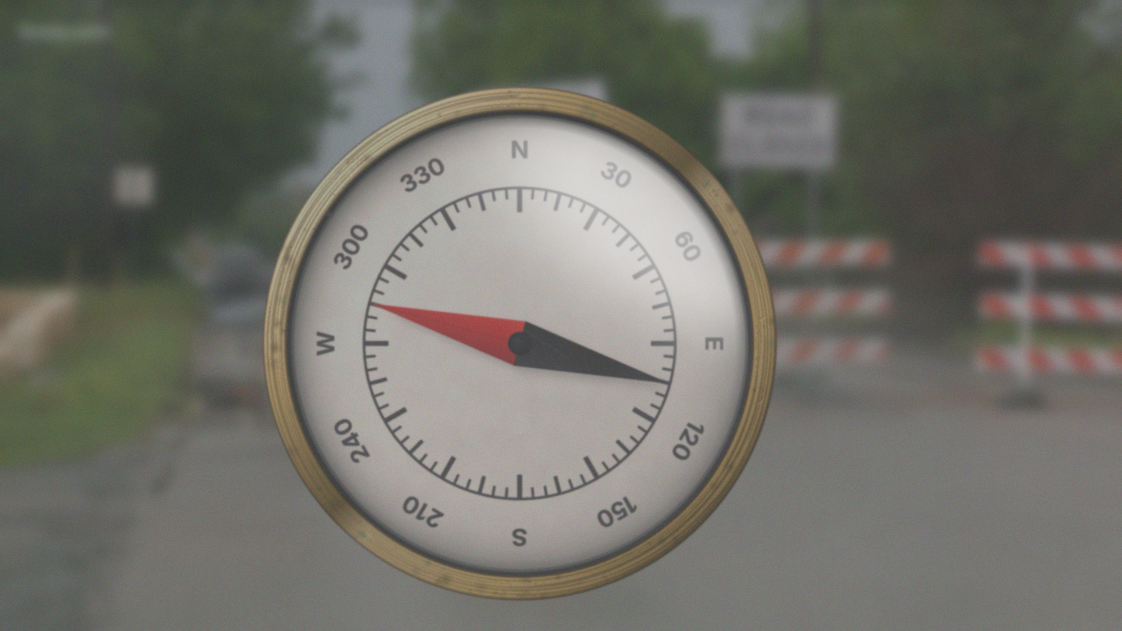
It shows 285 (°)
